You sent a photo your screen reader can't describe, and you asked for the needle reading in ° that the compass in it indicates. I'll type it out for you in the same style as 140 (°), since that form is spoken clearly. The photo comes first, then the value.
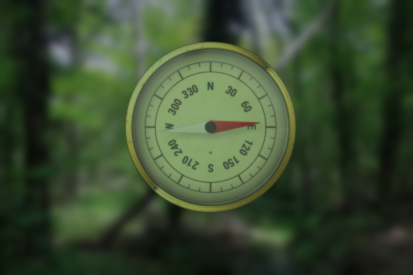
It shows 85 (°)
